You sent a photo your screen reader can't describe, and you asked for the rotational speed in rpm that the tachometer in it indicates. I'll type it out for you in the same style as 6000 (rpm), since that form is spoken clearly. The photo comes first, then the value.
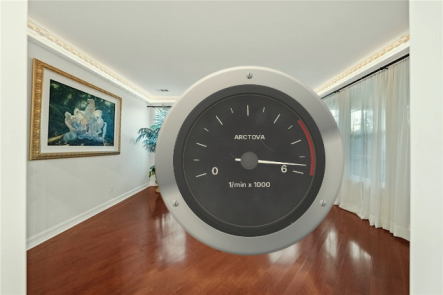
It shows 5750 (rpm)
